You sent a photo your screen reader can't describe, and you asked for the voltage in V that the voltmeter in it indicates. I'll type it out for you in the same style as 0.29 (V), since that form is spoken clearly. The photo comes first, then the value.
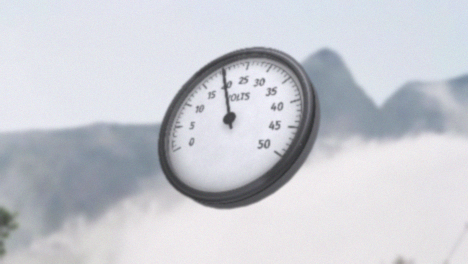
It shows 20 (V)
